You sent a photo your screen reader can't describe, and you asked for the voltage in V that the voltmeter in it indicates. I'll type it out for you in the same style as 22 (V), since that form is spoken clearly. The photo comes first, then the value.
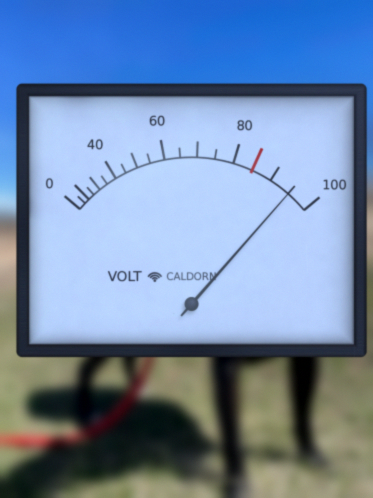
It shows 95 (V)
